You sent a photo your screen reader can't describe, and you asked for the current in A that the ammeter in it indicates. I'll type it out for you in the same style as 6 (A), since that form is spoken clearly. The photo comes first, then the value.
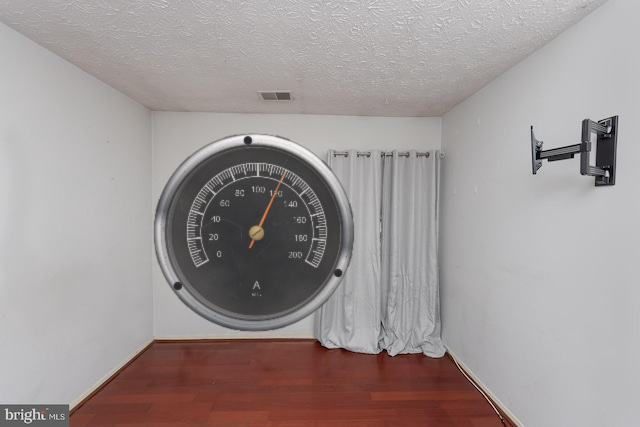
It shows 120 (A)
